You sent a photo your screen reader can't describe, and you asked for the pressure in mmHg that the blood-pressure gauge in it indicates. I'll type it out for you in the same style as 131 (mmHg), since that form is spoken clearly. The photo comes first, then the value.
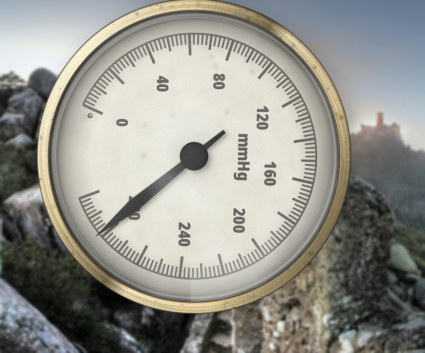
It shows 282 (mmHg)
